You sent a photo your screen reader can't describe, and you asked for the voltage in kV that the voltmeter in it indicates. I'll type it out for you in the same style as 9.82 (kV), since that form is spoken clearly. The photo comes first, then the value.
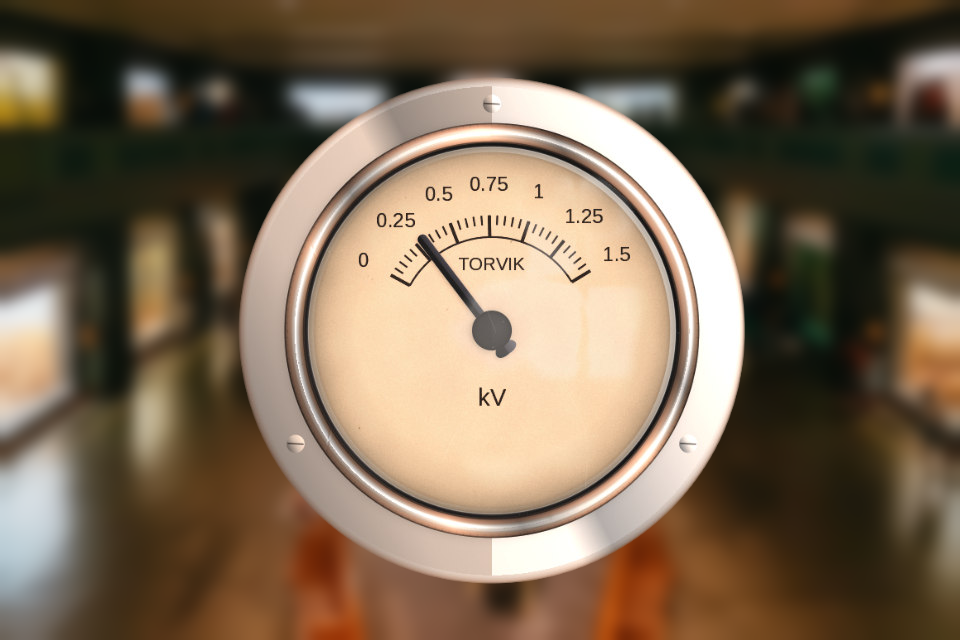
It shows 0.3 (kV)
